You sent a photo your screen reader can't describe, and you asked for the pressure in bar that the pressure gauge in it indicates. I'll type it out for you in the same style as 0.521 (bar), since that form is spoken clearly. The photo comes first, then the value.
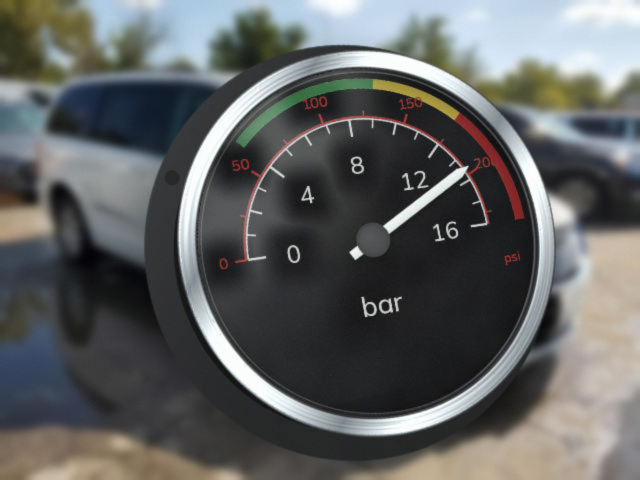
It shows 13.5 (bar)
